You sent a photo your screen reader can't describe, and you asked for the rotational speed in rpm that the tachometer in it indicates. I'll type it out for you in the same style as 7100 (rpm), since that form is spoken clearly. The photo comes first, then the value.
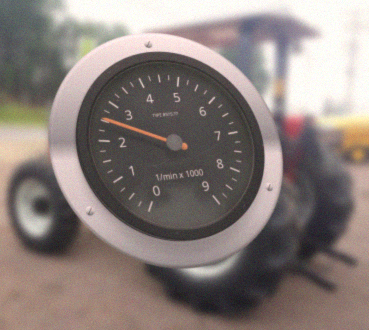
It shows 2500 (rpm)
